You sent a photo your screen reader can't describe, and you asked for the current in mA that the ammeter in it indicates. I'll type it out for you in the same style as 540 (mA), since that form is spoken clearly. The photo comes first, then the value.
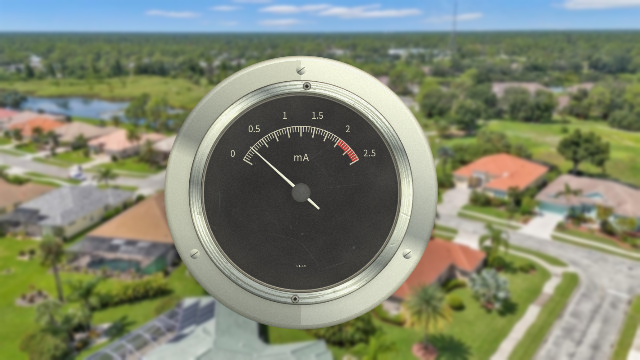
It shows 0.25 (mA)
